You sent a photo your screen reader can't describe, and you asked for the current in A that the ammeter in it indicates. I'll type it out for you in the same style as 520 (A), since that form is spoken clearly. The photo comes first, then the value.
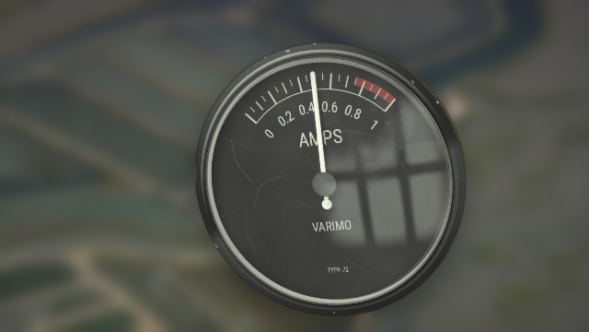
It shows 0.5 (A)
